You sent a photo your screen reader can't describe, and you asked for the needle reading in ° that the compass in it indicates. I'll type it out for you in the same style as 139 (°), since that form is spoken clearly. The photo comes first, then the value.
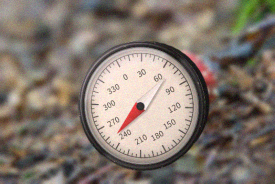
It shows 250 (°)
